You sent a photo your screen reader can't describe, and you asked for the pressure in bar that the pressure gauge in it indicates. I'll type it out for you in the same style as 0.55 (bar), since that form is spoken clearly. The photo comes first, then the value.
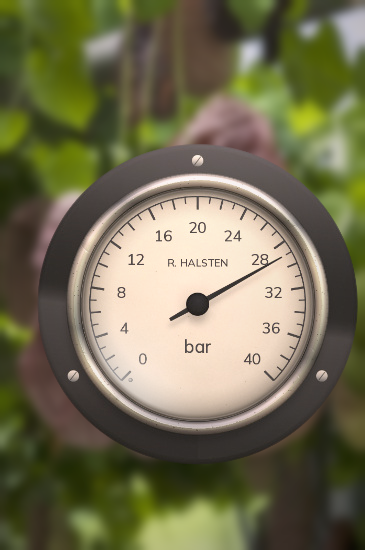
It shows 29 (bar)
